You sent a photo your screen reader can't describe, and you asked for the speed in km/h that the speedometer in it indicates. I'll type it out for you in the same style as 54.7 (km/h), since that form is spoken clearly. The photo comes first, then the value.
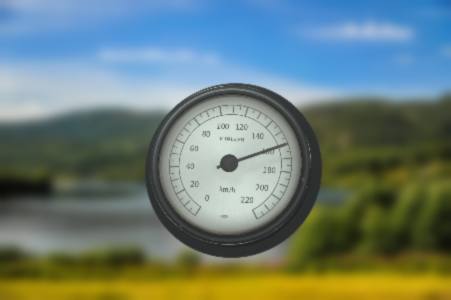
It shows 160 (km/h)
